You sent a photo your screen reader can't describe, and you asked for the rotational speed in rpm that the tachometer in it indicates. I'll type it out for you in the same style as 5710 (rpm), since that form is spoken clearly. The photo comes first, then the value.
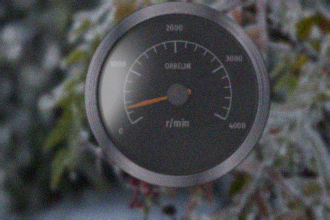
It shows 300 (rpm)
